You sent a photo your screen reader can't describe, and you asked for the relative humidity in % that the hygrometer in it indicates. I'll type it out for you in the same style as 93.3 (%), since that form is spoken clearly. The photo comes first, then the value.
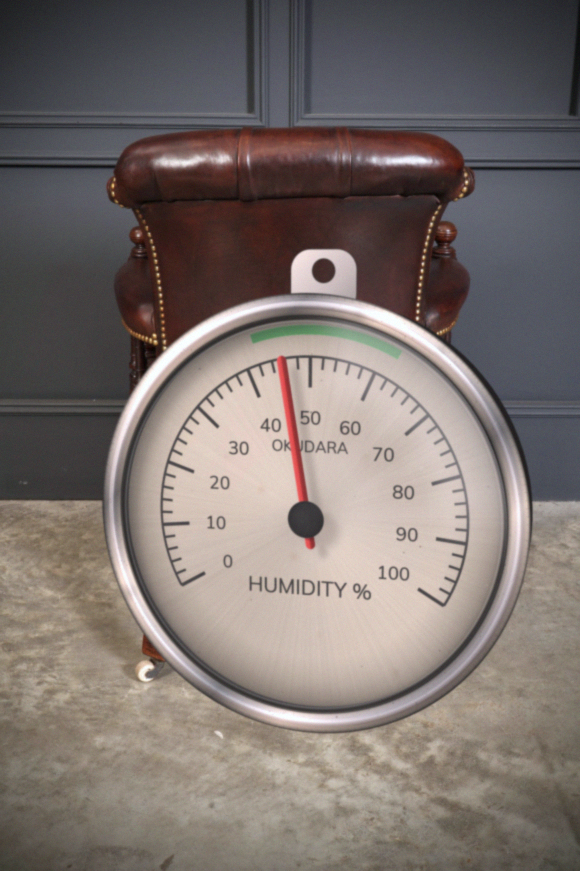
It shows 46 (%)
